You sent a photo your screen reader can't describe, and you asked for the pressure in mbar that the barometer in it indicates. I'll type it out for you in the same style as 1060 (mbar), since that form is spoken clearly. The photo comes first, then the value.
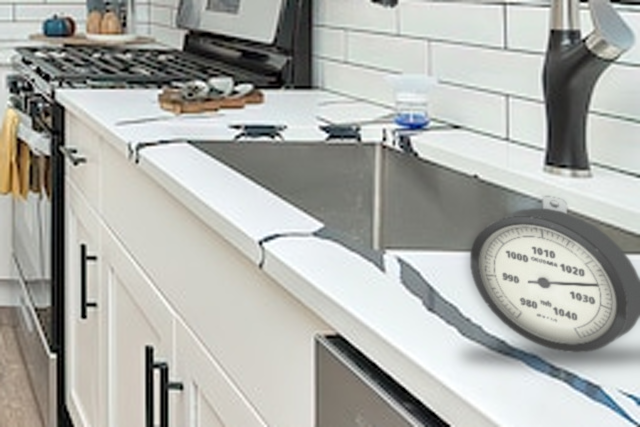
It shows 1025 (mbar)
